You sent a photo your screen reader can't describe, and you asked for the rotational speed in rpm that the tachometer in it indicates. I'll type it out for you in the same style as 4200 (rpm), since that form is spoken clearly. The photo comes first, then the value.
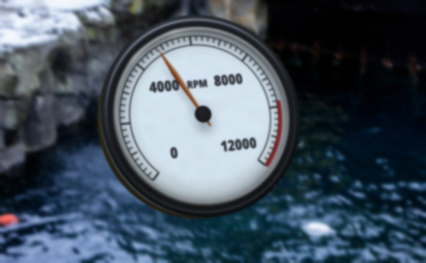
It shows 4800 (rpm)
